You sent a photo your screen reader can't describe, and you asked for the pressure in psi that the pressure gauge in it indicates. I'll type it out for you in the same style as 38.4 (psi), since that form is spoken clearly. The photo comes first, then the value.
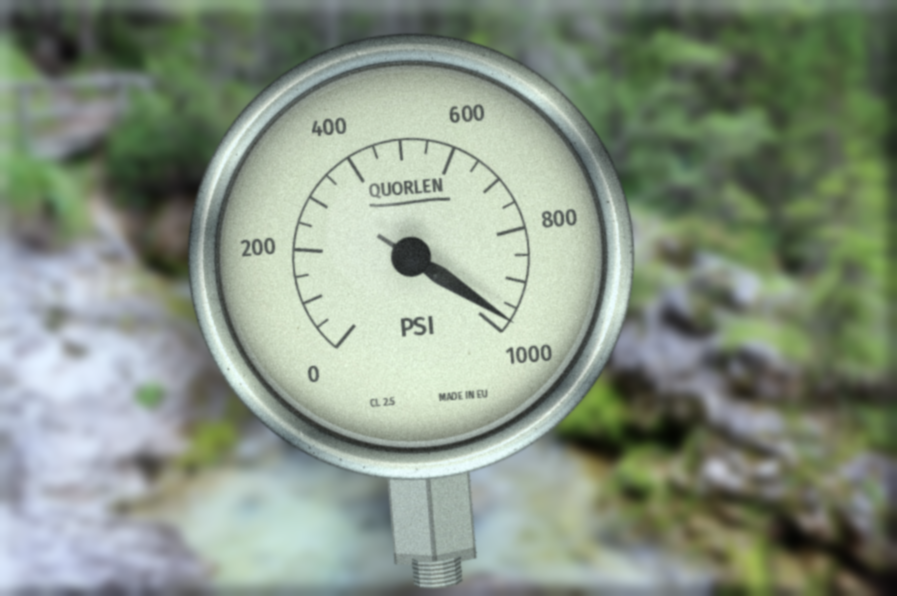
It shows 975 (psi)
